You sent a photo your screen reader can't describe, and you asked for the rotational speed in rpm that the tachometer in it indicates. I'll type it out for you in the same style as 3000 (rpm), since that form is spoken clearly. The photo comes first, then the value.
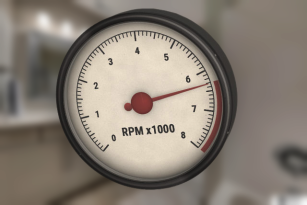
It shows 6300 (rpm)
